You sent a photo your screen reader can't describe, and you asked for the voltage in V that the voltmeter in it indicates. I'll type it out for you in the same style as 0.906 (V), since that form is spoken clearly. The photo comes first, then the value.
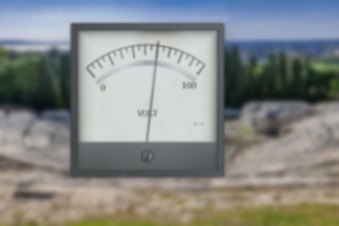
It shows 60 (V)
